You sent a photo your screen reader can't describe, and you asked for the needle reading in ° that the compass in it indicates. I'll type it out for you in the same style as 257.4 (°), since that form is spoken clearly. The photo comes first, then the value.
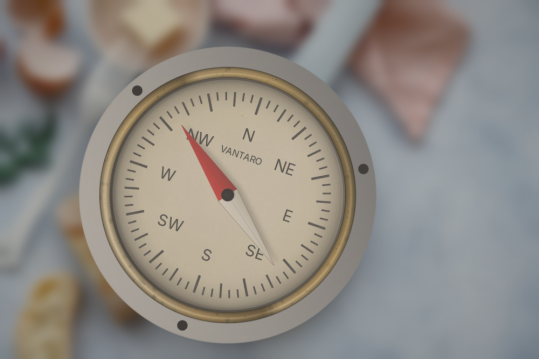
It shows 307.5 (°)
